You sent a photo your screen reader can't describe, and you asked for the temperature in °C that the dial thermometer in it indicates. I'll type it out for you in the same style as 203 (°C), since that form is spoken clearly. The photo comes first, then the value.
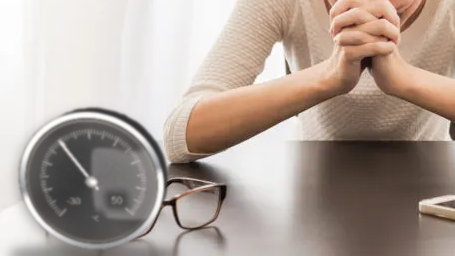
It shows 0 (°C)
